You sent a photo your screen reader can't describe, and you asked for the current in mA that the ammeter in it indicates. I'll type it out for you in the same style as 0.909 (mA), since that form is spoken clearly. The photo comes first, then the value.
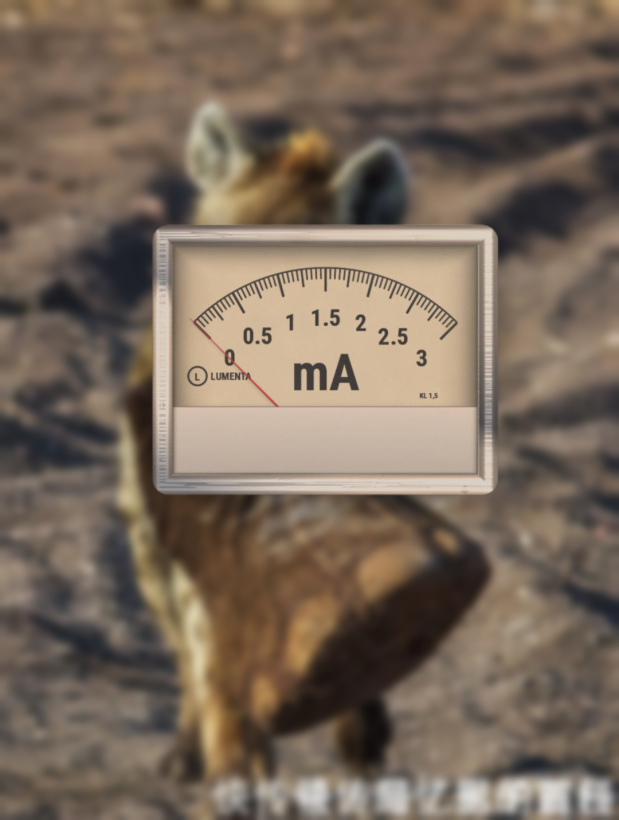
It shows 0 (mA)
